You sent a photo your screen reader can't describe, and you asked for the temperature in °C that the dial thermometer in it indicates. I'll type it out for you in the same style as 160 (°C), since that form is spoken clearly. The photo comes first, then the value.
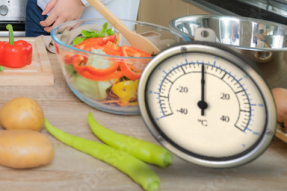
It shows 0 (°C)
